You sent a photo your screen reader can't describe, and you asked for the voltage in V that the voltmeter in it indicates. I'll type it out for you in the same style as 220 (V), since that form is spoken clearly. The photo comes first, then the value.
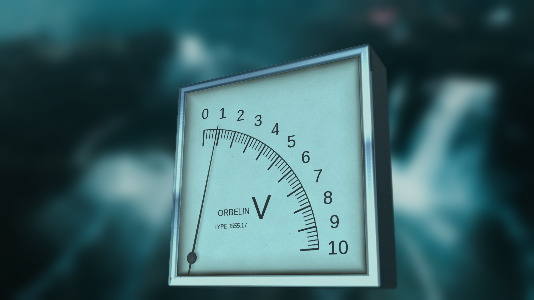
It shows 1 (V)
